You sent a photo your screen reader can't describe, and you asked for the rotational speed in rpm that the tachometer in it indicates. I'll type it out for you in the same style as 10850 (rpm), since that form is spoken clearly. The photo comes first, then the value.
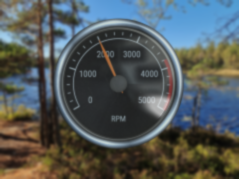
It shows 2000 (rpm)
